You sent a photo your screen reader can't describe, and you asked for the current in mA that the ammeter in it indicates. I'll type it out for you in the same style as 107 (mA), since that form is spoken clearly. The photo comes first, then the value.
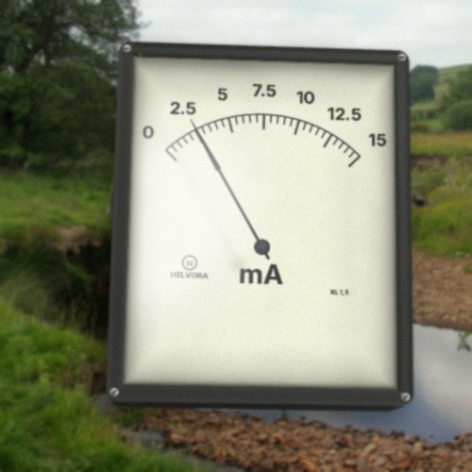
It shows 2.5 (mA)
